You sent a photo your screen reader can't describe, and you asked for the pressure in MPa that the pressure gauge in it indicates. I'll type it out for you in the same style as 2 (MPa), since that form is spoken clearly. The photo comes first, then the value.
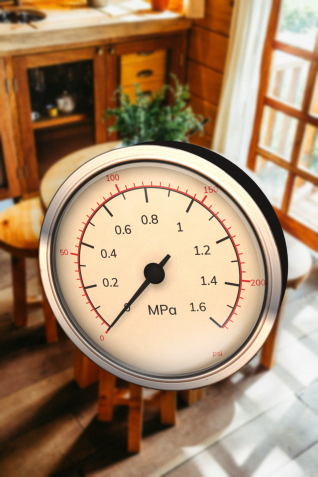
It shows 0 (MPa)
